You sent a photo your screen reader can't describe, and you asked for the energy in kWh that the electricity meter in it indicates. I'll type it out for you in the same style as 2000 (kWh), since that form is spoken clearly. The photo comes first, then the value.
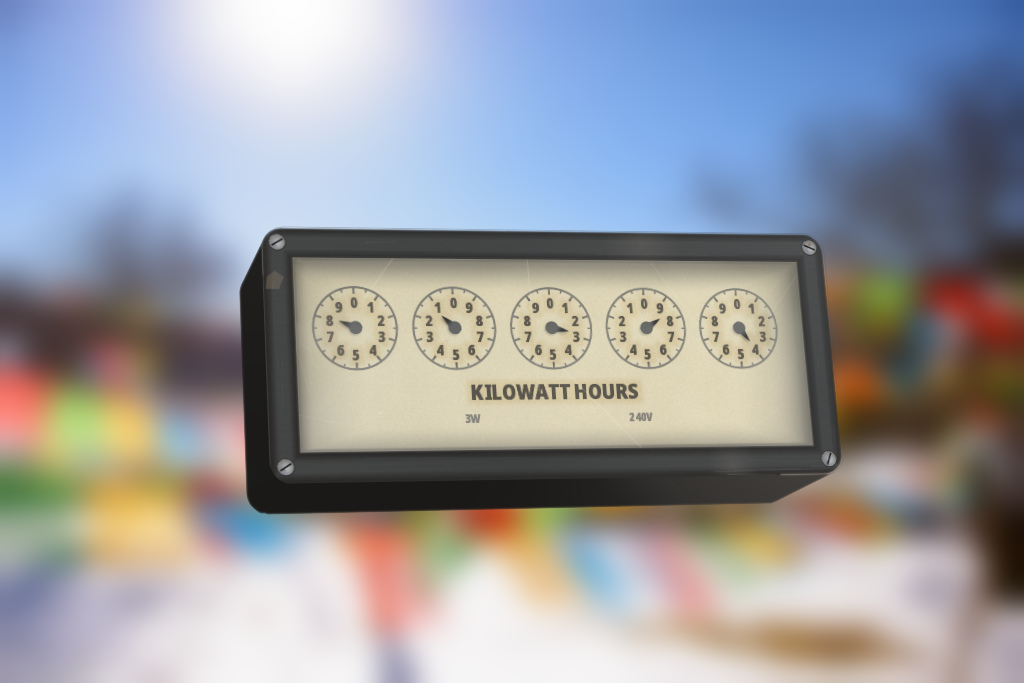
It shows 81284 (kWh)
